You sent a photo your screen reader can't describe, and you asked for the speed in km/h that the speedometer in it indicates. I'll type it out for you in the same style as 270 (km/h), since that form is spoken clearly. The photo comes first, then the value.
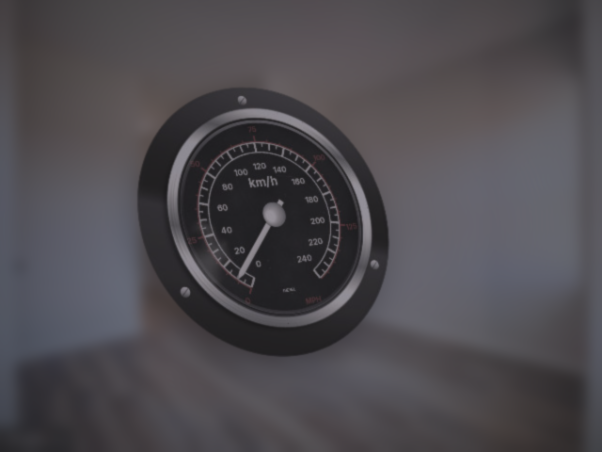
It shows 10 (km/h)
